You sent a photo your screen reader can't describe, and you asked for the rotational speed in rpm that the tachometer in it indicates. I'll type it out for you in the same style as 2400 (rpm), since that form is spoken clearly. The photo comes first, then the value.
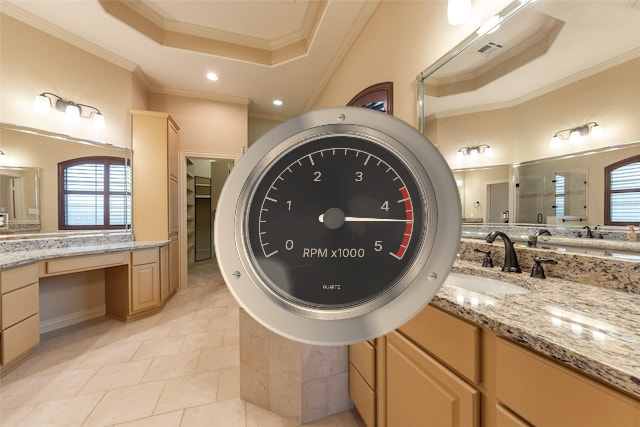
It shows 4400 (rpm)
